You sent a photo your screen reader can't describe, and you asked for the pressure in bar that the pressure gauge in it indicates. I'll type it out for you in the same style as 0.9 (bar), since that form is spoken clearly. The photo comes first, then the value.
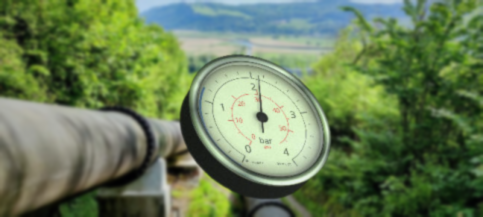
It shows 2.1 (bar)
